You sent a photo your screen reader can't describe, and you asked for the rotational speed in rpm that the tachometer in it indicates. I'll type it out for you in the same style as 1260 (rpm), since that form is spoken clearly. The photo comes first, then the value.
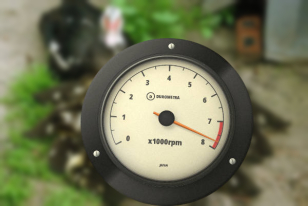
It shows 7750 (rpm)
